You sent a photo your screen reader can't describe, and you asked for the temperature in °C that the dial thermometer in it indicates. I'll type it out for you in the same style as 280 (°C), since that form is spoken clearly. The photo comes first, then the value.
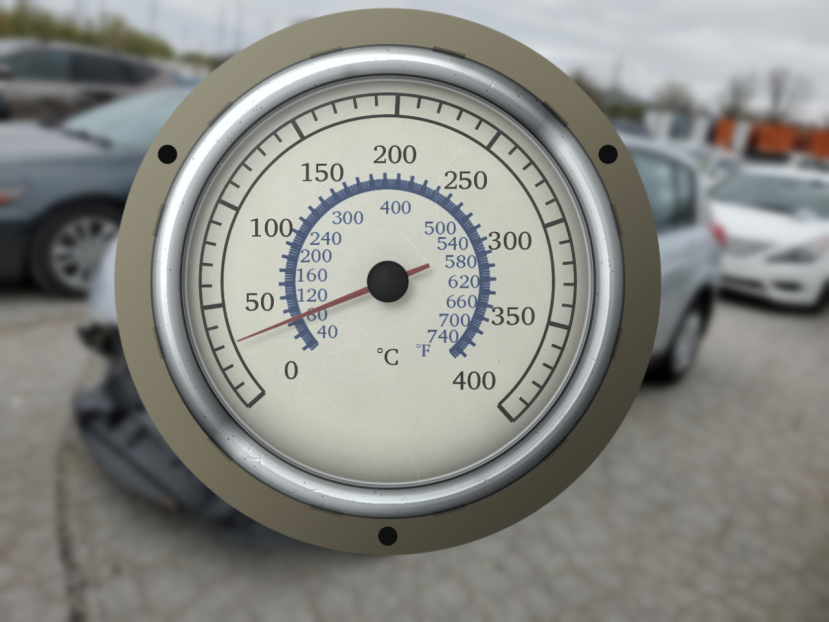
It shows 30 (°C)
